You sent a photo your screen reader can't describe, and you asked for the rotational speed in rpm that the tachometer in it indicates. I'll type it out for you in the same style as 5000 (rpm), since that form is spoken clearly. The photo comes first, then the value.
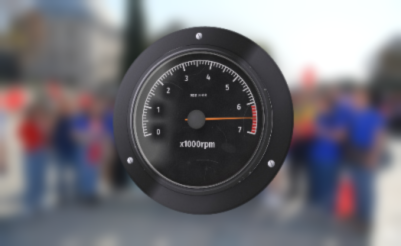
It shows 6500 (rpm)
